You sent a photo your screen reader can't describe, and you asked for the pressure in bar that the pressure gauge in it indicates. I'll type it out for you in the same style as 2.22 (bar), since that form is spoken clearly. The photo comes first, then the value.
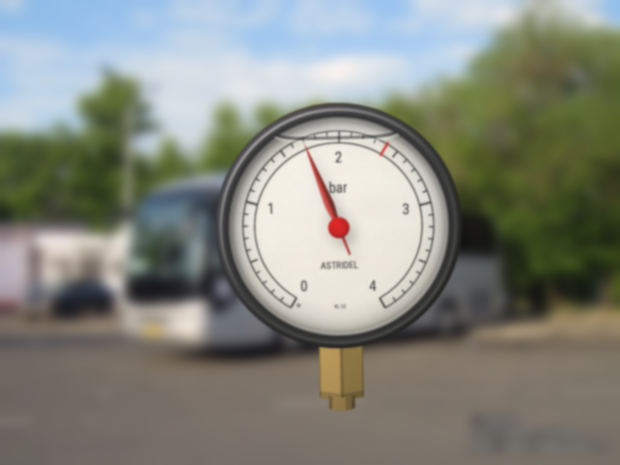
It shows 1.7 (bar)
